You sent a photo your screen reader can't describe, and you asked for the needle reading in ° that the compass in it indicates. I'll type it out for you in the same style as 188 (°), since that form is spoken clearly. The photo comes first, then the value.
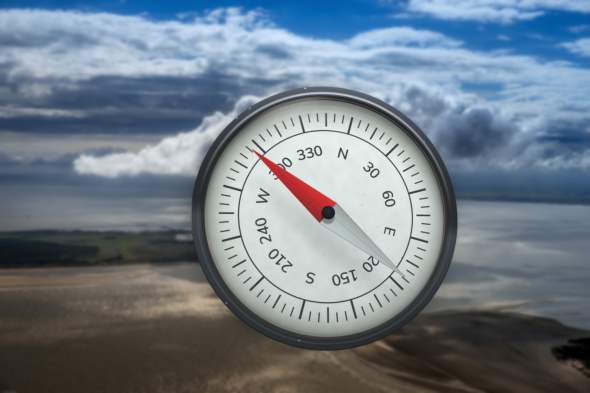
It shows 295 (°)
